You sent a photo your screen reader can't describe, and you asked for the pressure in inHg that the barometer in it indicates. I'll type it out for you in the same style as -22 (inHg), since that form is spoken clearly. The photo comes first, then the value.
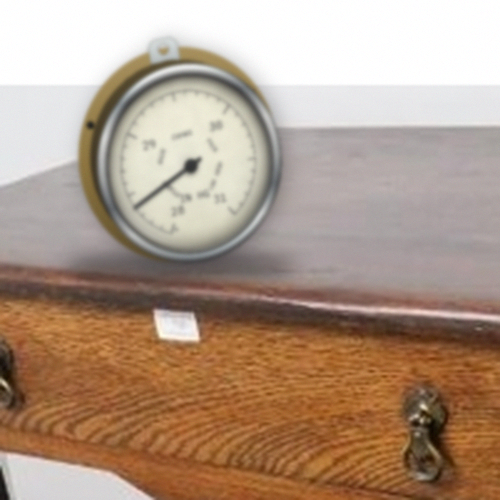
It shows 28.4 (inHg)
